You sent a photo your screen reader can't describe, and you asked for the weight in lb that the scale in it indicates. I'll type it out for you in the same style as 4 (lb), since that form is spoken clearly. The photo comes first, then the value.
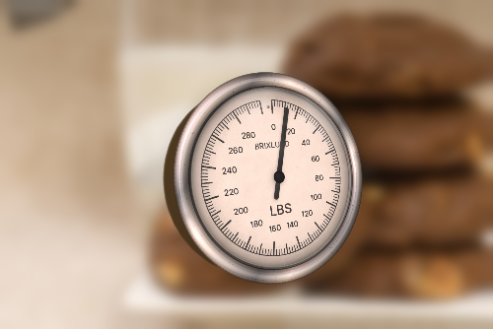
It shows 10 (lb)
